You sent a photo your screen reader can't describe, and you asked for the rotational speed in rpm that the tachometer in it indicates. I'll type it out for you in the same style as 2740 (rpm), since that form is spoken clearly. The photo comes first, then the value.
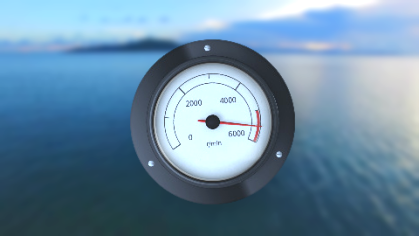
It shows 5500 (rpm)
